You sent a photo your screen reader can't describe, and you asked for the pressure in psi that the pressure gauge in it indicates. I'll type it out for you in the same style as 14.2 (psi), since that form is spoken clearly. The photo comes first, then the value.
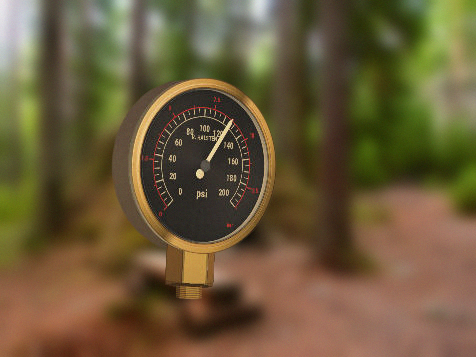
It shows 125 (psi)
